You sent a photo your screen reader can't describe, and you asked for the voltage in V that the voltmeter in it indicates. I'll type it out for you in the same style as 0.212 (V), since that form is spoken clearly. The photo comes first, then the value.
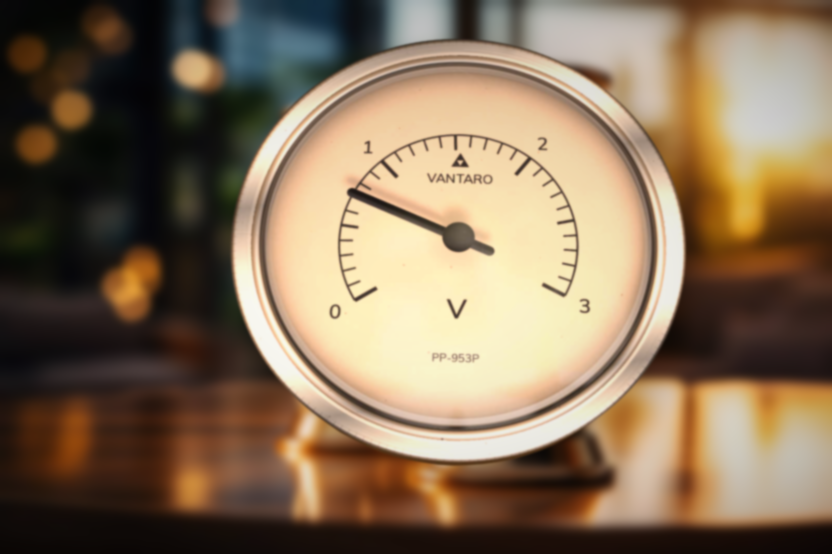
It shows 0.7 (V)
